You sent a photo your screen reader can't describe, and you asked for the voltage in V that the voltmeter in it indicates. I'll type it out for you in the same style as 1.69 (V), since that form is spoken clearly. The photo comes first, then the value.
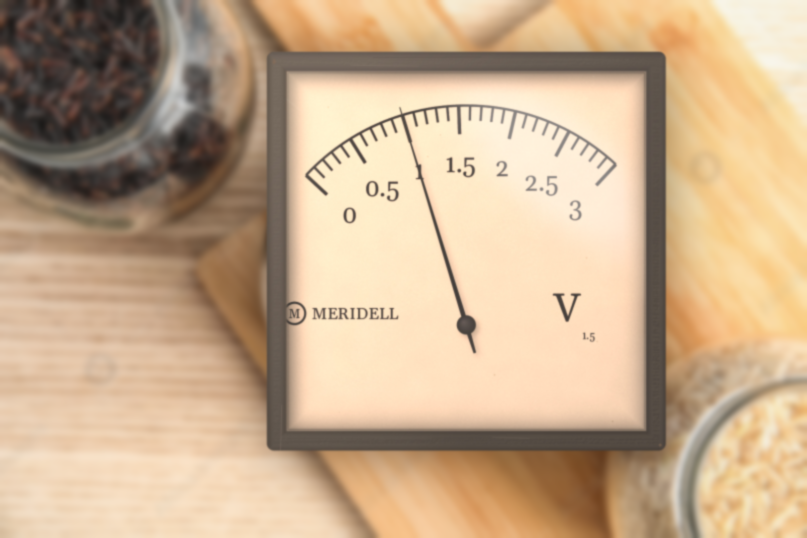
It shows 1 (V)
